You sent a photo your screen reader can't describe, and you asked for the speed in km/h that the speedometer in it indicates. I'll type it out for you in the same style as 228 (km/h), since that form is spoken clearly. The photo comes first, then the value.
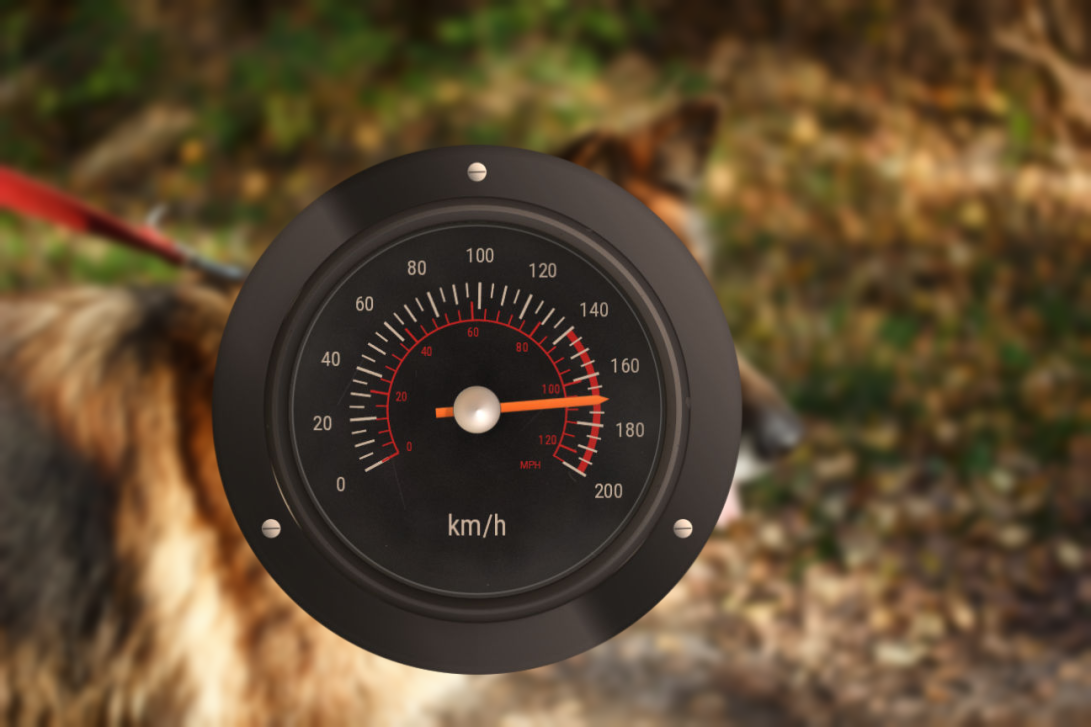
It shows 170 (km/h)
